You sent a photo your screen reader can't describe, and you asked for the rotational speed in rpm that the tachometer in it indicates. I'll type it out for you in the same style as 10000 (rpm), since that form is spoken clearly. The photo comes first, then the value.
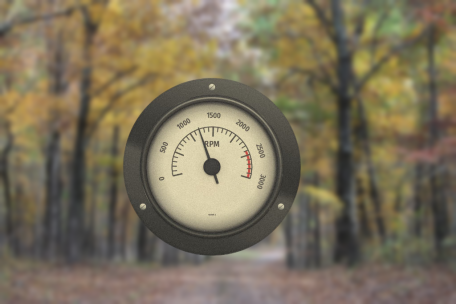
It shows 1200 (rpm)
